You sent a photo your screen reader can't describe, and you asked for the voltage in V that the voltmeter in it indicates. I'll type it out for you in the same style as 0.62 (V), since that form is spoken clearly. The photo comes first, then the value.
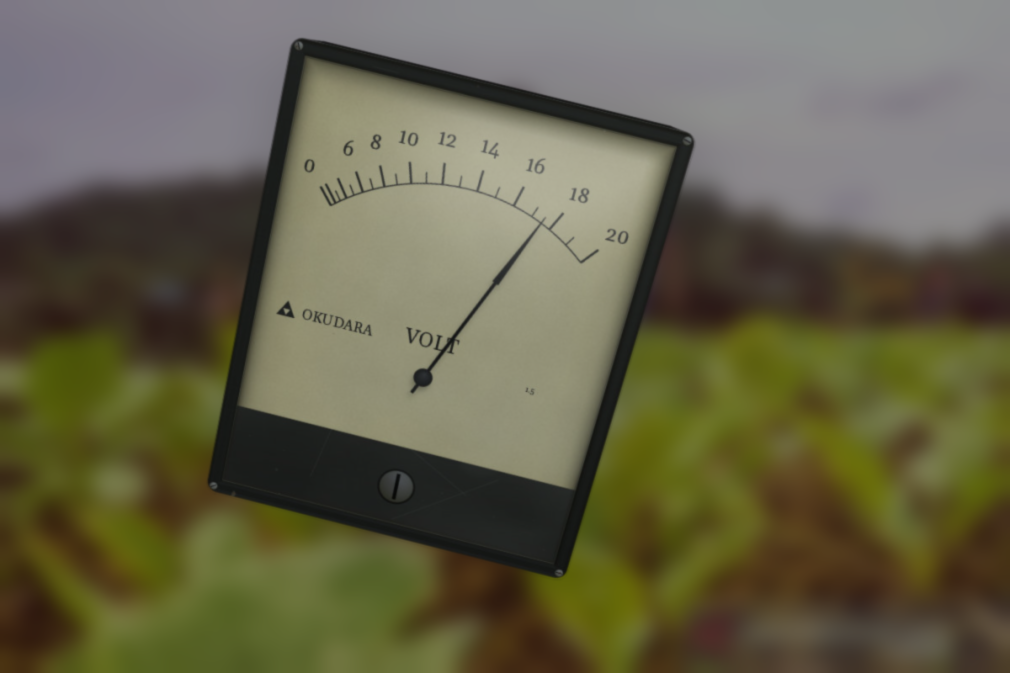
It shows 17.5 (V)
